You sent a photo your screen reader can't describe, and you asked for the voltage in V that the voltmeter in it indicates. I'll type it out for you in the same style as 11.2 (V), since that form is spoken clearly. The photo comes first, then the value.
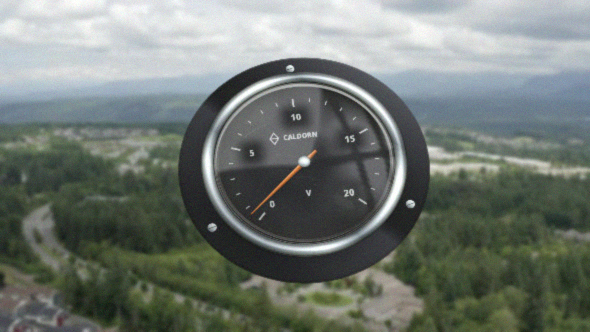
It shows 0.5 (V)
